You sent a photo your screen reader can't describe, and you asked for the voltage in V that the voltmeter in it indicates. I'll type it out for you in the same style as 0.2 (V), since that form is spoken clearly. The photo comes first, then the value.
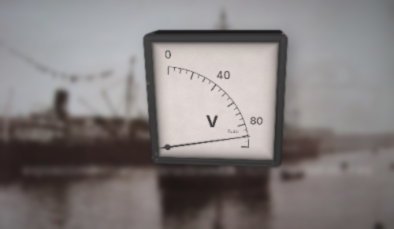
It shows 90 (V)
